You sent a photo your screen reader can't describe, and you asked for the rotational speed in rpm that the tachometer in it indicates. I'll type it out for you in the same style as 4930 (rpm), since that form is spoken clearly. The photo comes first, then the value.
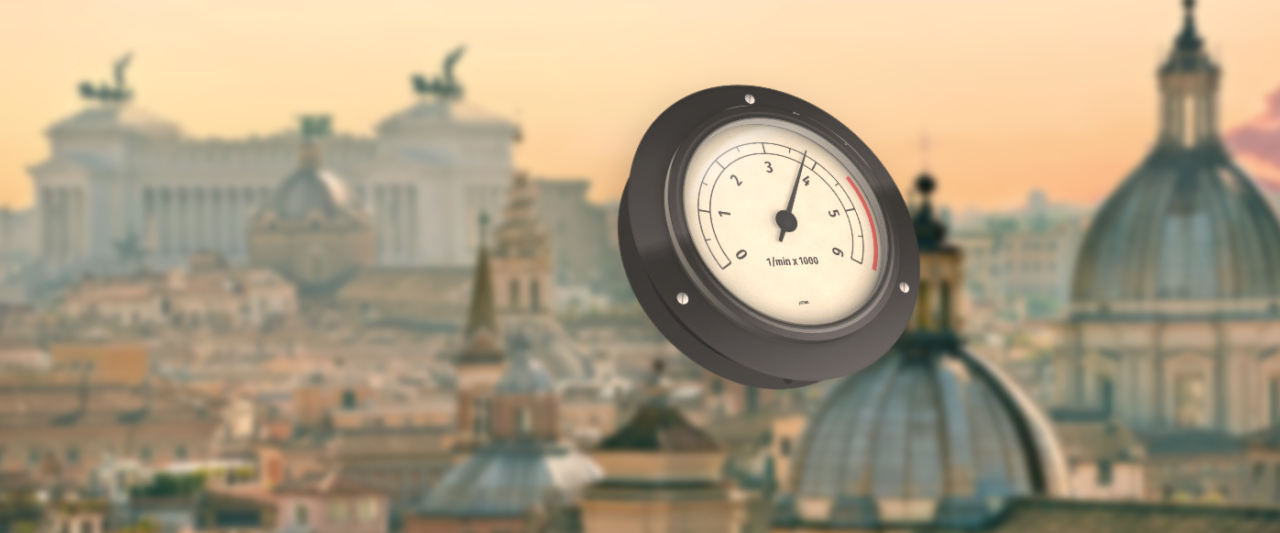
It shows 3750 (rpm)
